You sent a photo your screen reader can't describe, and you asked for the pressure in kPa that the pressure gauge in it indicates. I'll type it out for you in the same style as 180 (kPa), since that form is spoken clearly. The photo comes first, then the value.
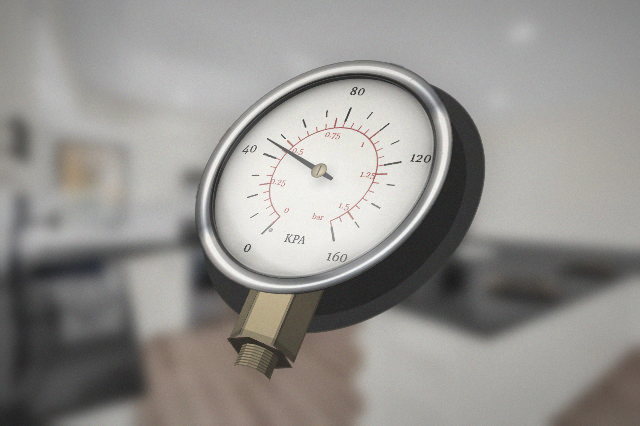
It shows 45 (kPa)
